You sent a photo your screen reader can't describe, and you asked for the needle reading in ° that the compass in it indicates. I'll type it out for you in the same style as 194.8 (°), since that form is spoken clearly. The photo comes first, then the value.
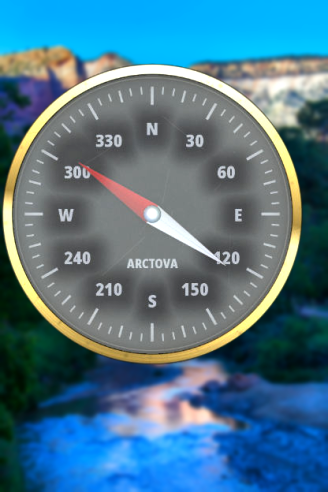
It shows 305 (°)
